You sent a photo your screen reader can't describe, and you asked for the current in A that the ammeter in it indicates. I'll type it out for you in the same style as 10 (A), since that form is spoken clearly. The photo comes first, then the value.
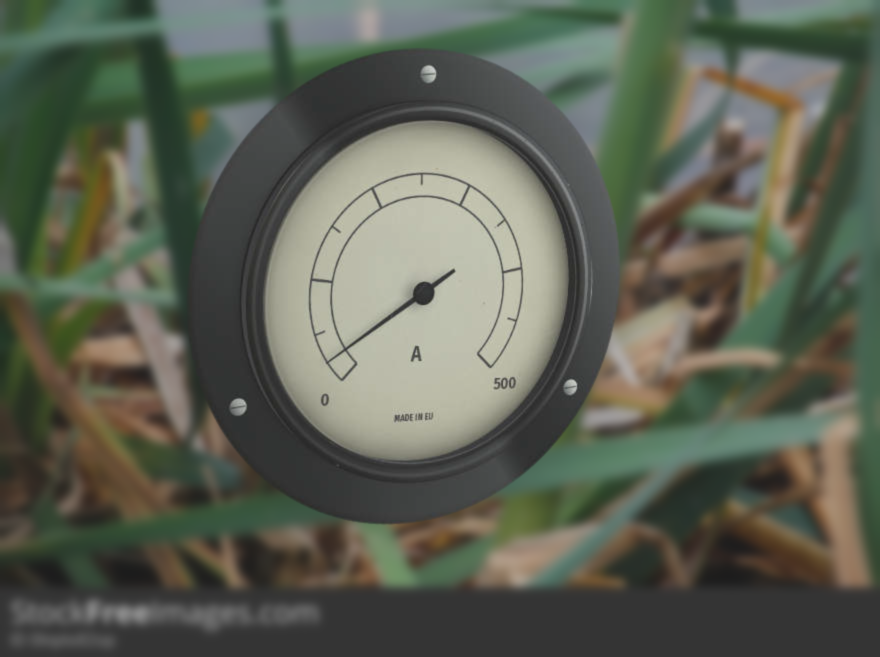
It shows 25 (A)
